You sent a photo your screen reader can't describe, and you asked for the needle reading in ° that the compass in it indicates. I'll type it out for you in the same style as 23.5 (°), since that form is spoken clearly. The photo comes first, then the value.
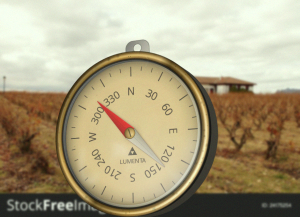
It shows 315 (°)
